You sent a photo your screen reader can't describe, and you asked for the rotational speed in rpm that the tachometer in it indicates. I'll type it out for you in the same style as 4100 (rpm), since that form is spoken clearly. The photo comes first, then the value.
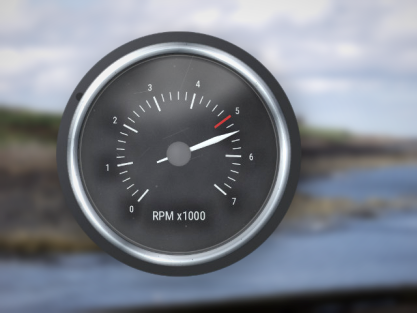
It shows 5400 (rpm)
